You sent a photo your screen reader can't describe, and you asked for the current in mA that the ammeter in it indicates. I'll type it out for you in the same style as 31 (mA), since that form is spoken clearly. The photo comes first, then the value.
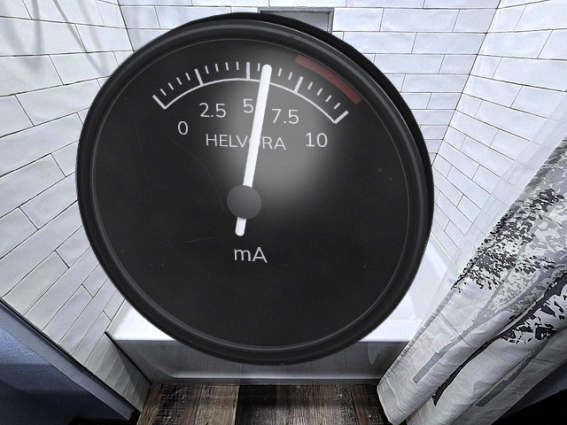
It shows 6 (mA)
